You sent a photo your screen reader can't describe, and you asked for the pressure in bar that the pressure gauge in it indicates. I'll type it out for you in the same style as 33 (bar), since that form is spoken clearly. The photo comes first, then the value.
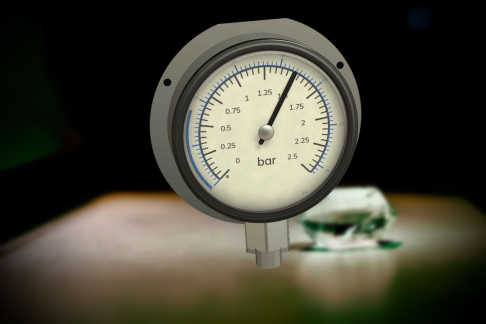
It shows 1.5 (bar)
